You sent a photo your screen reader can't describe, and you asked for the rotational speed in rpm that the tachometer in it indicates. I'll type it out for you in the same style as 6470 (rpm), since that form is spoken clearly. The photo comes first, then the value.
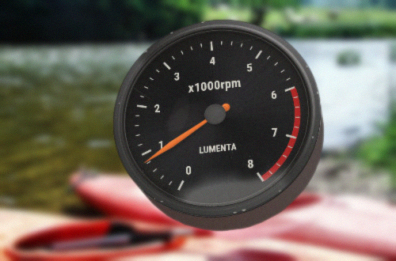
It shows 800 (rpm)
